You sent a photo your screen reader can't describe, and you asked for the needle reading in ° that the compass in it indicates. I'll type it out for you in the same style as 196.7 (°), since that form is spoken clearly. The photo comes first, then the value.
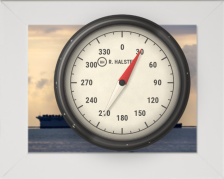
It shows 30 (°)
